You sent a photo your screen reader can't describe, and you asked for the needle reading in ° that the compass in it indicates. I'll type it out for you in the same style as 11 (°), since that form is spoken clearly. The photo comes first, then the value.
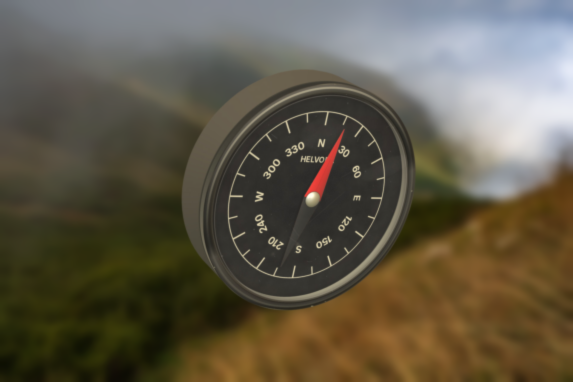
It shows 15 (°)
